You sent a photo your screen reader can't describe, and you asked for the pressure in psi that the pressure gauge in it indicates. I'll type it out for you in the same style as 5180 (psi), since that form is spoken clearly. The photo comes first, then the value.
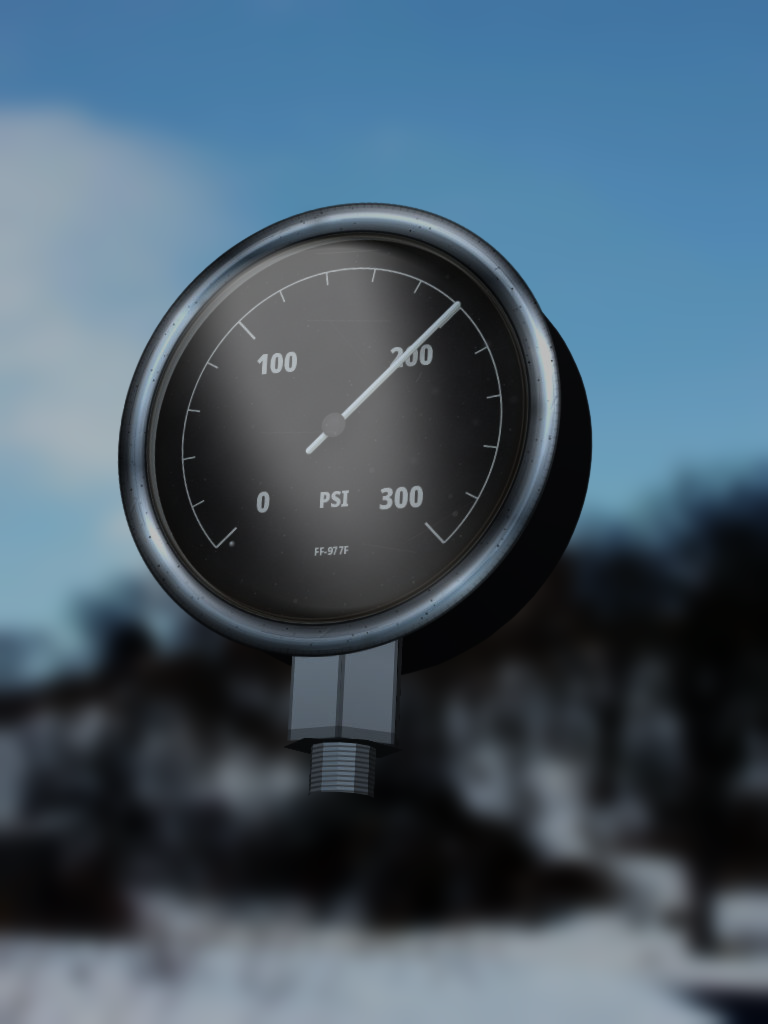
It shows 200 (psi)
